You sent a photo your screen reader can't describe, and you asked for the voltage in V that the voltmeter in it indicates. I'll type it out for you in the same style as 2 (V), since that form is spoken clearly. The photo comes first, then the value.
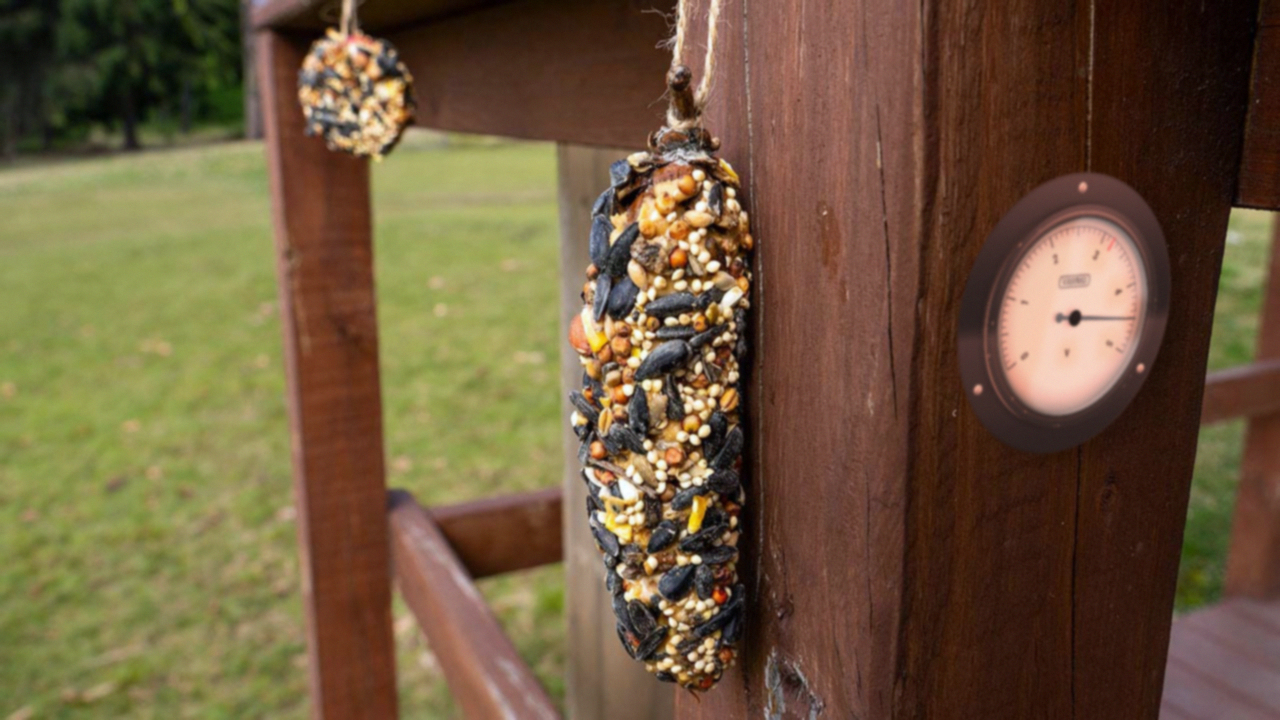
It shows 4.5 (V)
